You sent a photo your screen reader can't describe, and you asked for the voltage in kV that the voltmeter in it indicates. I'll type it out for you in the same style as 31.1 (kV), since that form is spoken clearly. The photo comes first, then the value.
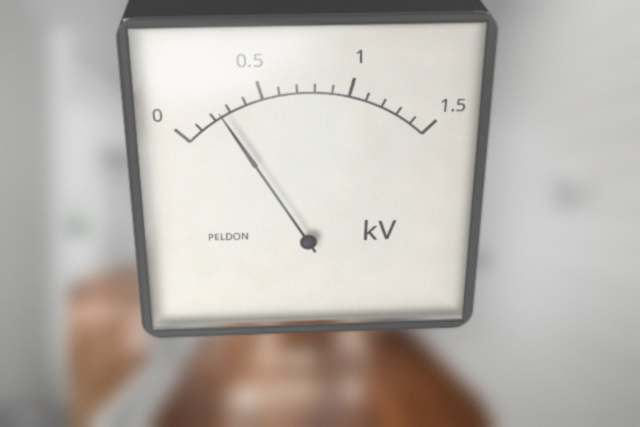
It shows 0.25 (kV)
